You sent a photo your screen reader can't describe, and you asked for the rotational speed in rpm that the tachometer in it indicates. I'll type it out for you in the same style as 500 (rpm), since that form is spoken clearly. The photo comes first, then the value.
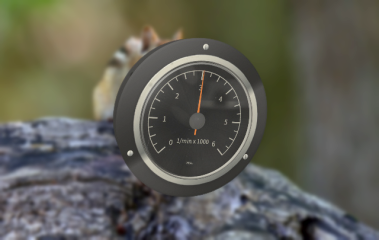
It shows 3000 (rpm)
